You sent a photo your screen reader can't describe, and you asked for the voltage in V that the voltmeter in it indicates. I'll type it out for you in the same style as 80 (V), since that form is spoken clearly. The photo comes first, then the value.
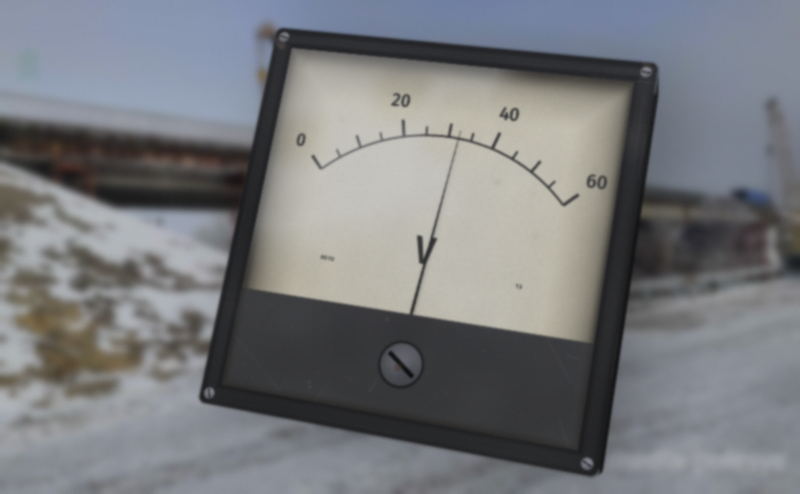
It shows 32.5 (V)
